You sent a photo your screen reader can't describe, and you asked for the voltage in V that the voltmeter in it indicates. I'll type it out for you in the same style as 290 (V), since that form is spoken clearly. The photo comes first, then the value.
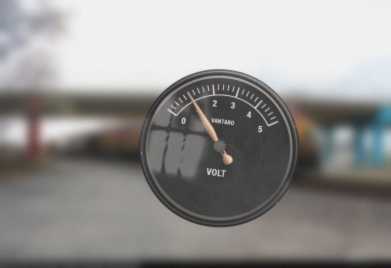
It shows 1 (V)
